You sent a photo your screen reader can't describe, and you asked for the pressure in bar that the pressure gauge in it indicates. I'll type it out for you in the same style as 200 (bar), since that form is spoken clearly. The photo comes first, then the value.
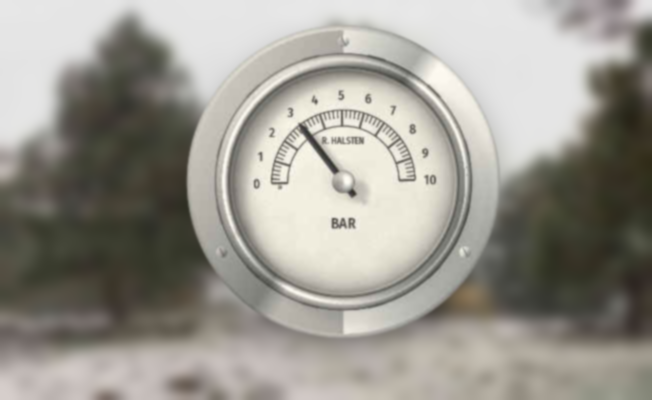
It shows 3 (bar)
